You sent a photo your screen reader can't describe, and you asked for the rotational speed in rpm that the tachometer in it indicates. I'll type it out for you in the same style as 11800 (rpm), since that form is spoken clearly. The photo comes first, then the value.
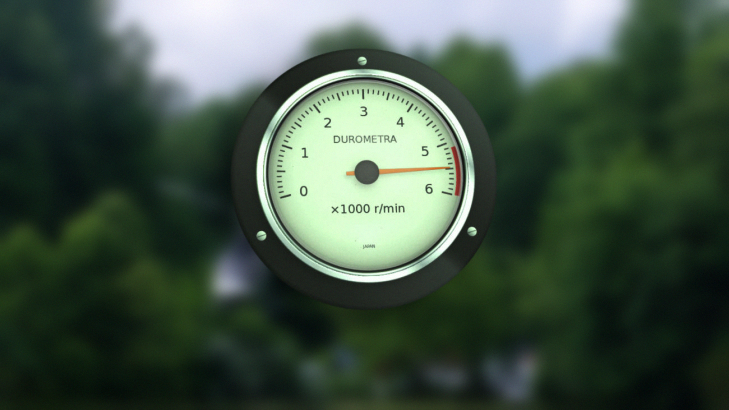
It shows 5500 (rpm)
